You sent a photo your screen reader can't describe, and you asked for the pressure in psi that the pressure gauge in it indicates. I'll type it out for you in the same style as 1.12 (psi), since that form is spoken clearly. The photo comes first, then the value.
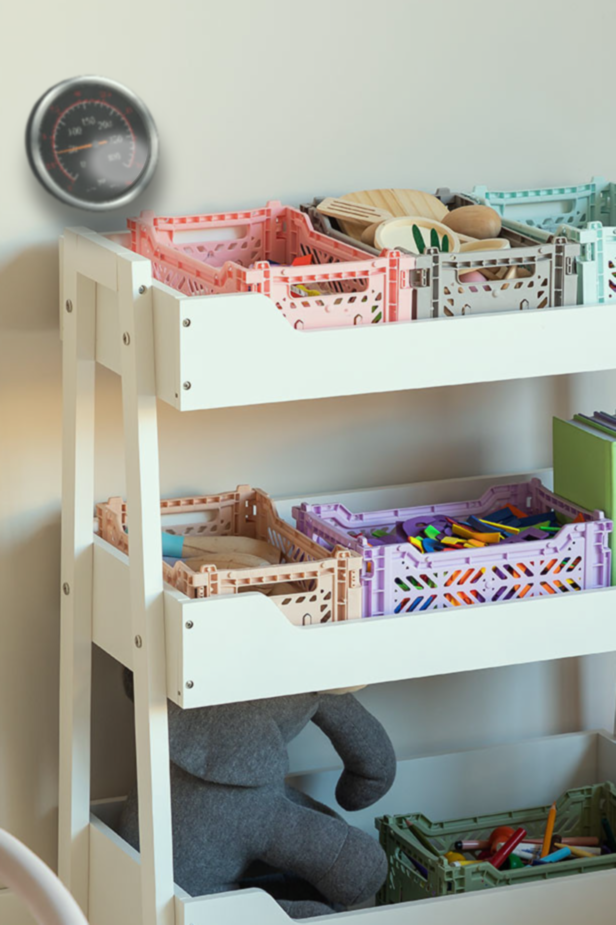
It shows 50 (psi)
